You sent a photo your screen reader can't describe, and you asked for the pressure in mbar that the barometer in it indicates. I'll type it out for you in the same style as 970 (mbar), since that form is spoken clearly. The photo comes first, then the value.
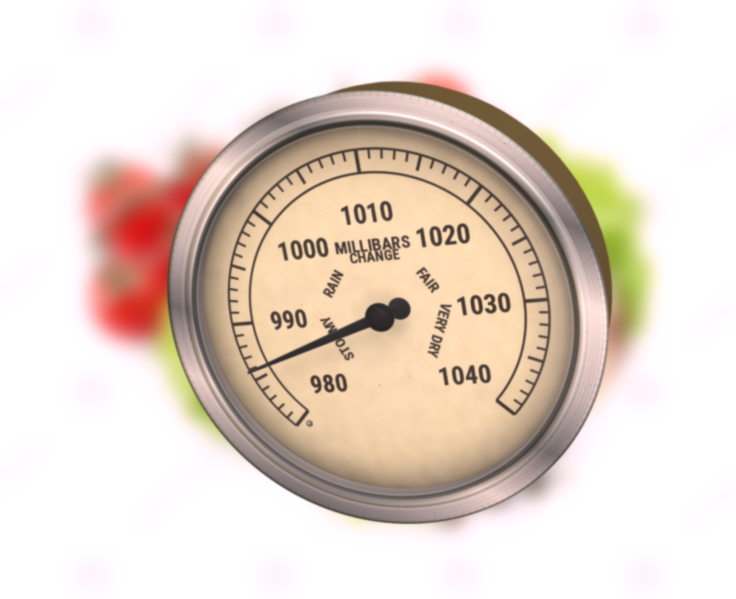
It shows 986 (mbar)
